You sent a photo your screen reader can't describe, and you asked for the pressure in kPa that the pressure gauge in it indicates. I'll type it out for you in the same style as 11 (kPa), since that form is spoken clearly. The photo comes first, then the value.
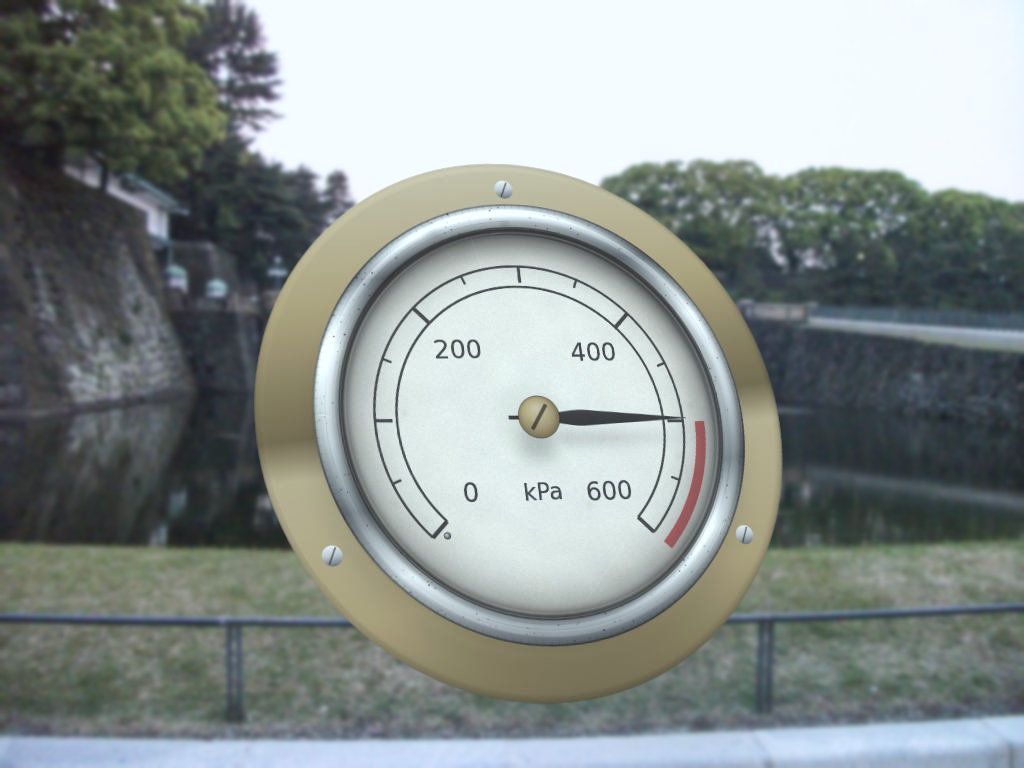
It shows 500 (kPa)
